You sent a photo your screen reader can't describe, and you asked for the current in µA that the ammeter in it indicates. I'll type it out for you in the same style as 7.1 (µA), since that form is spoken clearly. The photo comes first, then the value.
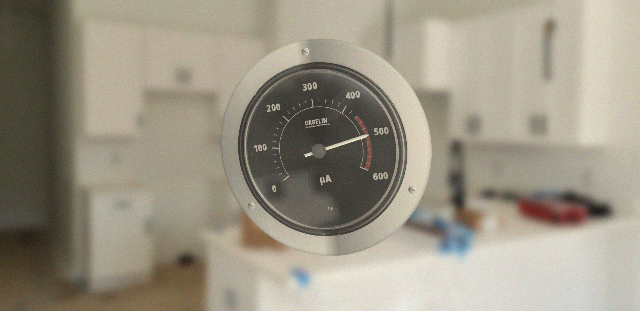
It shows 500 (µA)
